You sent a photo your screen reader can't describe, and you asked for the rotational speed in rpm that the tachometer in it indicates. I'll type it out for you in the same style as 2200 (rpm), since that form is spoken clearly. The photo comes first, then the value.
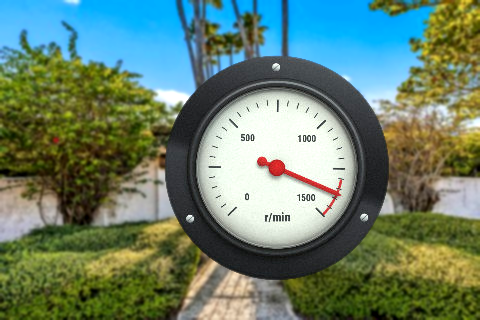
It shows 1375 (rpm)
